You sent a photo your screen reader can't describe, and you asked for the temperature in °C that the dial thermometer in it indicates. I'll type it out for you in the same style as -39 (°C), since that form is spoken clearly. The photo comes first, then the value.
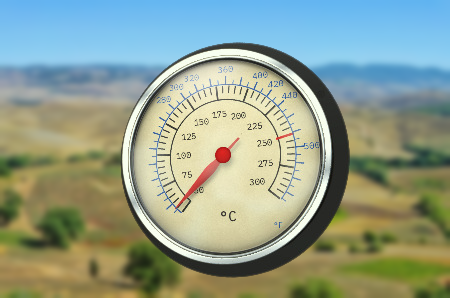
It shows 55 (°C)
